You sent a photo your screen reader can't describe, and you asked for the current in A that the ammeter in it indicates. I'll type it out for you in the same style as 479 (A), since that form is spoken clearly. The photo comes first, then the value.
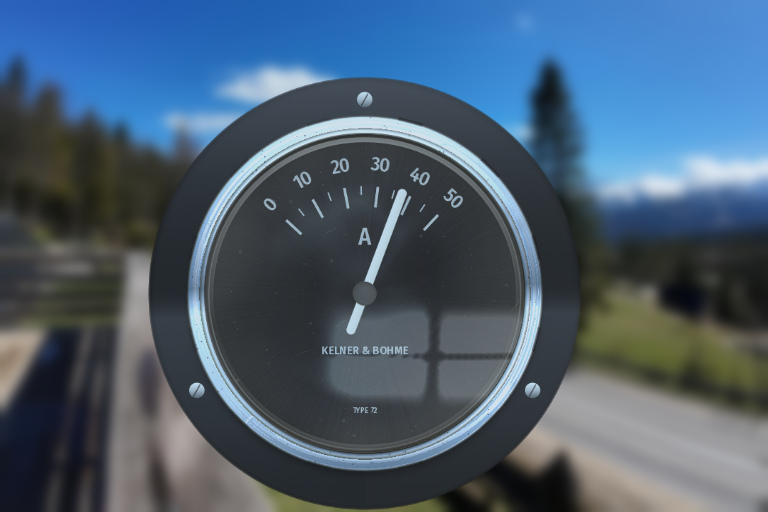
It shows 37.5 (A)
